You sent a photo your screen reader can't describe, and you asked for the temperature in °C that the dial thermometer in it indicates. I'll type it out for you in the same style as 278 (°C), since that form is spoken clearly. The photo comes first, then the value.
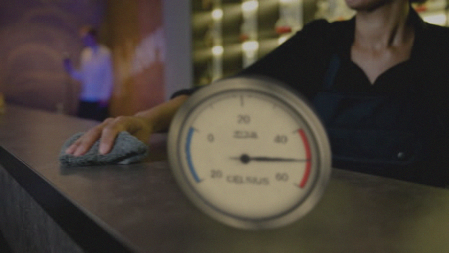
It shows 50 (°C)
